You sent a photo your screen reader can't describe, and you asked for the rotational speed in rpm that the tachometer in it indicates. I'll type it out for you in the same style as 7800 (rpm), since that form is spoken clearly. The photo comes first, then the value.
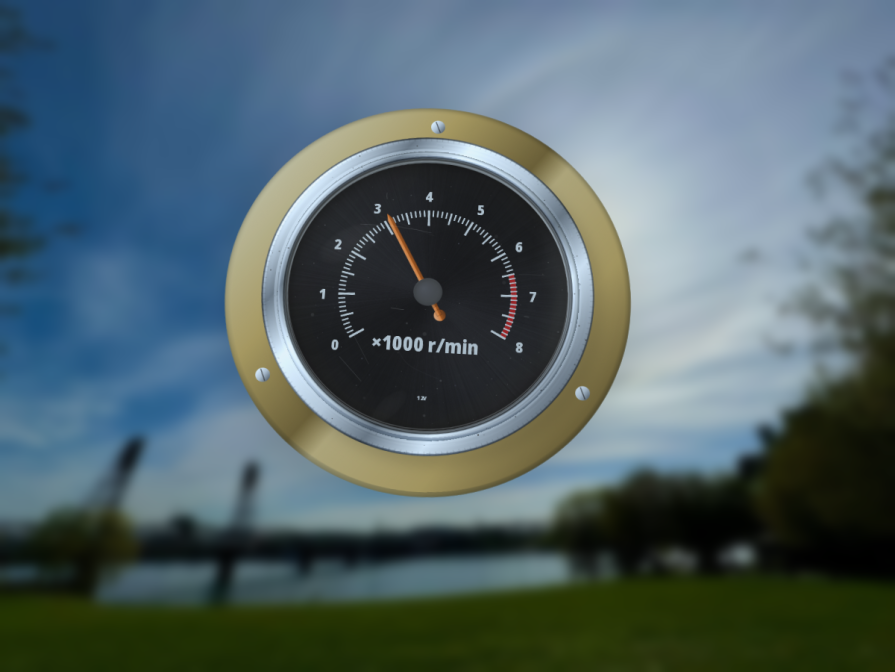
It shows 3100 (rpm)
